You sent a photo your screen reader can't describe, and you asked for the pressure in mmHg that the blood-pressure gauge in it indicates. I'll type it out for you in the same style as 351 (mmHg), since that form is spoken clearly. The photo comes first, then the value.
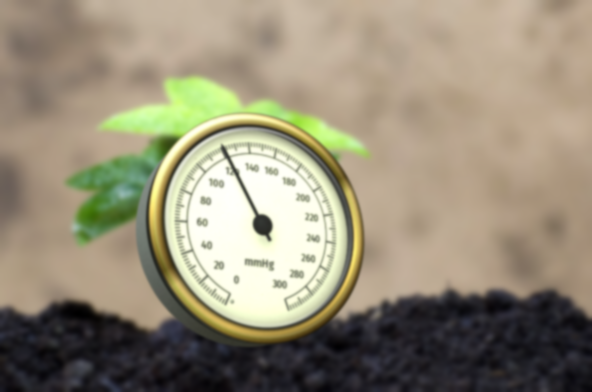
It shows 120 (mmHg)
